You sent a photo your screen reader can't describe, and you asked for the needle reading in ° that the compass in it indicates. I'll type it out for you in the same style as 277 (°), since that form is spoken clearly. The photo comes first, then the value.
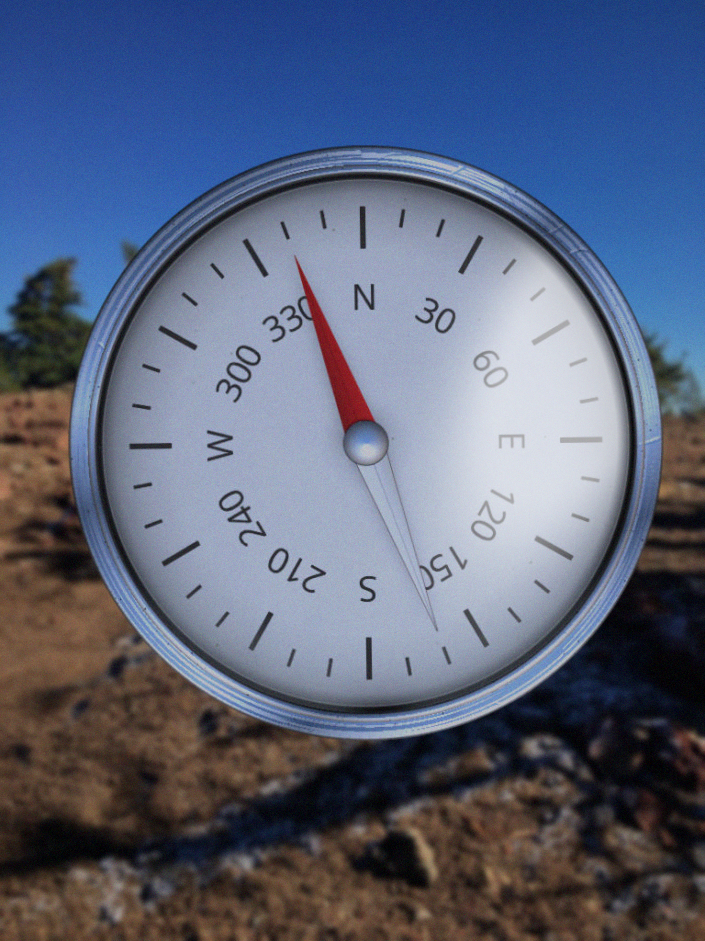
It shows 340 (°)
